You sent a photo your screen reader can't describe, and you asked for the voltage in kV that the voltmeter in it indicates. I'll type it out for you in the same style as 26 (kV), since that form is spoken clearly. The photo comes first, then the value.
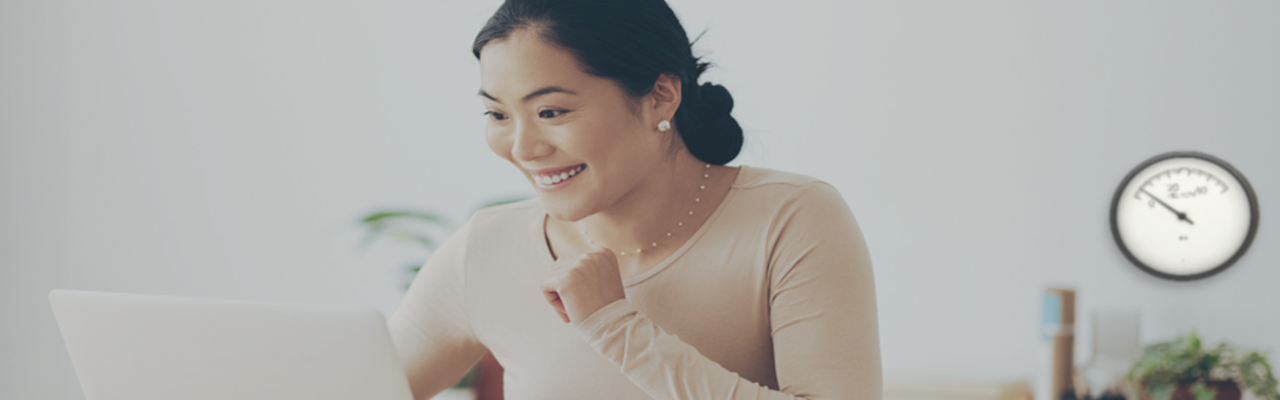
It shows 5 (kV)
